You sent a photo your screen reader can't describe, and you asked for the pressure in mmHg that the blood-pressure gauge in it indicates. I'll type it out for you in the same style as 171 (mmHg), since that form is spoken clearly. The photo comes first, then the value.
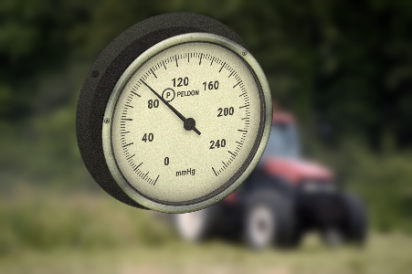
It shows 90 (mmHg)
